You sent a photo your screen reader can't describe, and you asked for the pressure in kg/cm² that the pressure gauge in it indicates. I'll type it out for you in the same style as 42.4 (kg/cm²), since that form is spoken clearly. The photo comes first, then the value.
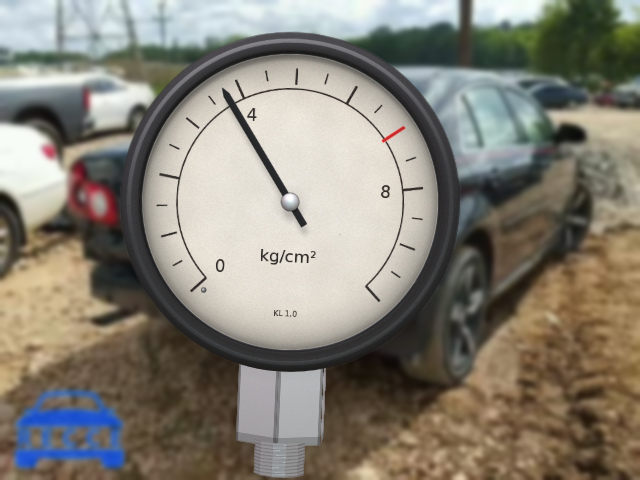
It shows 3.75 (kg/cm²)
